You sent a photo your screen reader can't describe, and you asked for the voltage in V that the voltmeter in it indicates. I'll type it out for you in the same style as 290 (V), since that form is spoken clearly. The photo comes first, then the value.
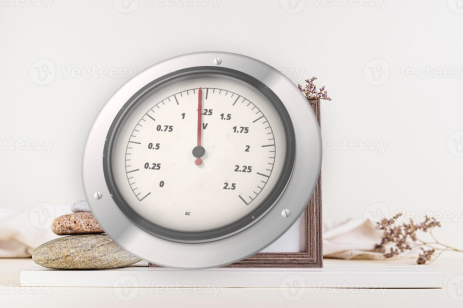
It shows 1.2 (V)
